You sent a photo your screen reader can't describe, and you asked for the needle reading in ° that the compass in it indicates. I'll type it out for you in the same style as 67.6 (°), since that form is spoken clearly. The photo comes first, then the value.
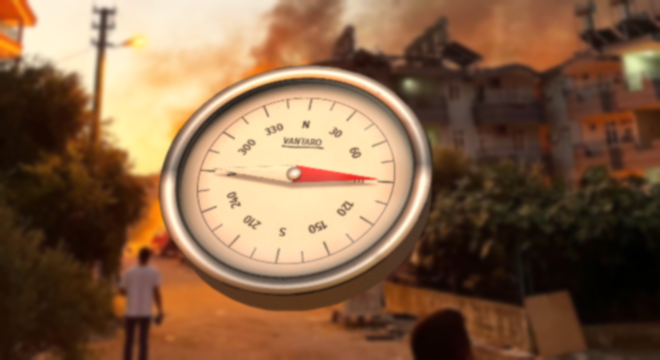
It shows 90 (°)
